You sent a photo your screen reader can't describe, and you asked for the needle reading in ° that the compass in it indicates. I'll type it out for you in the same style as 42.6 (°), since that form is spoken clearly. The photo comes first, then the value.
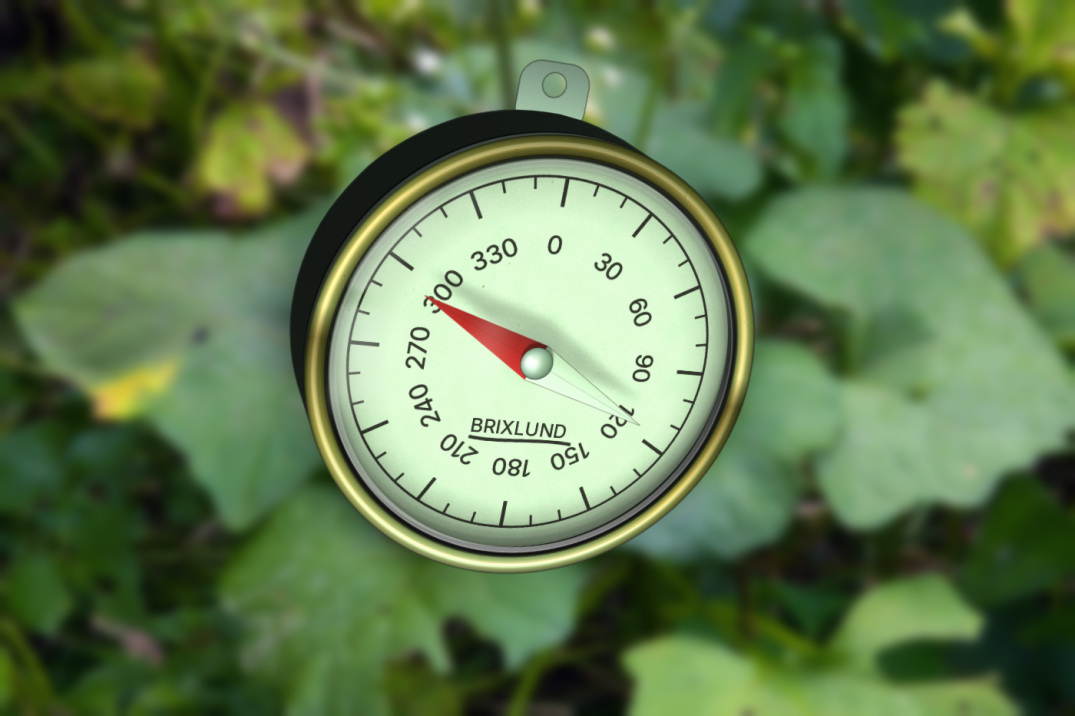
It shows 295 (°)
